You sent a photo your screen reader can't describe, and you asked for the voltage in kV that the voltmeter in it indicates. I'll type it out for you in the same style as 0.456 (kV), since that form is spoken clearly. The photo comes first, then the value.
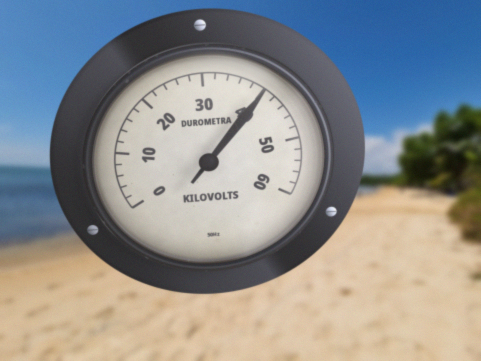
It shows 40 (kV)
